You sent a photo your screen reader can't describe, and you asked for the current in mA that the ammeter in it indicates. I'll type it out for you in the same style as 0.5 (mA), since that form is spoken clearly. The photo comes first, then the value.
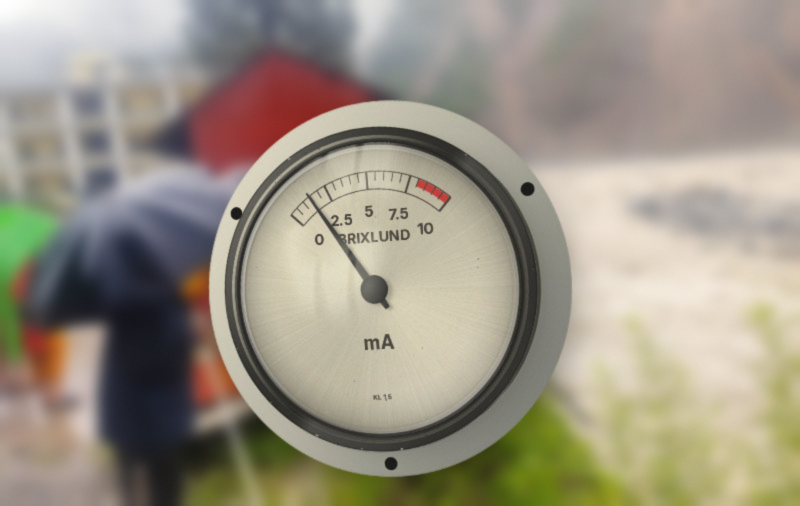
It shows 1.5 (mA)
